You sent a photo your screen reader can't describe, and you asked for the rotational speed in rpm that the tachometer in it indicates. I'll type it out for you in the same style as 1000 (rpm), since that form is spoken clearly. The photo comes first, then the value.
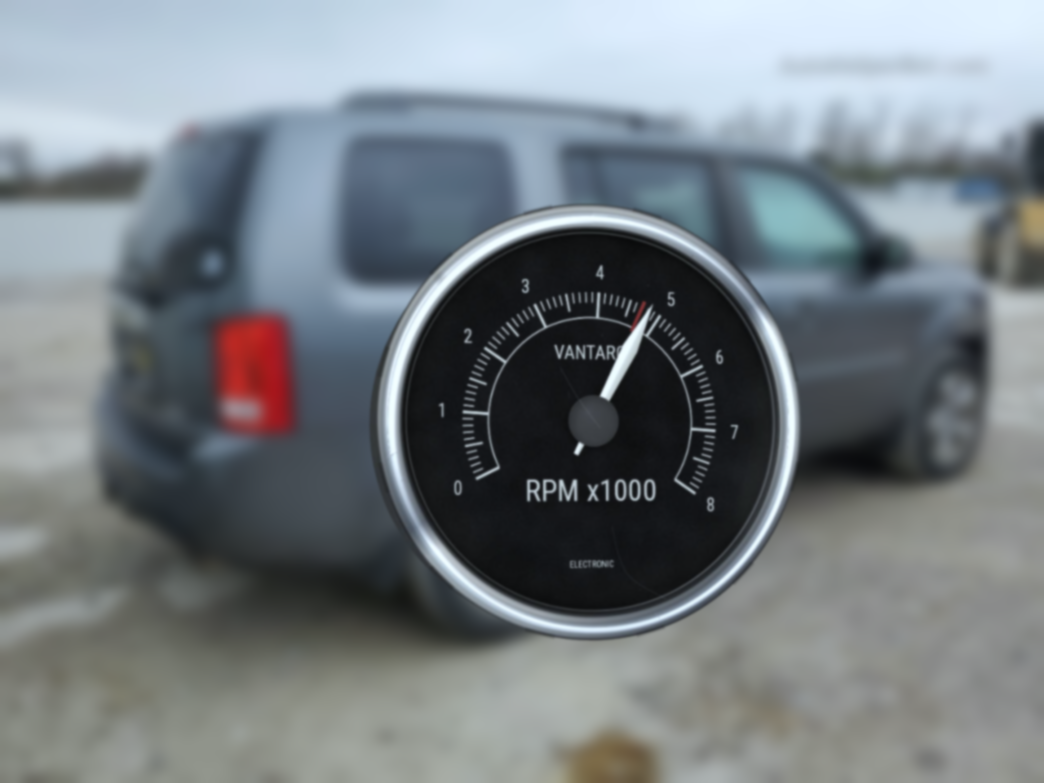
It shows 4800 (rpm)
